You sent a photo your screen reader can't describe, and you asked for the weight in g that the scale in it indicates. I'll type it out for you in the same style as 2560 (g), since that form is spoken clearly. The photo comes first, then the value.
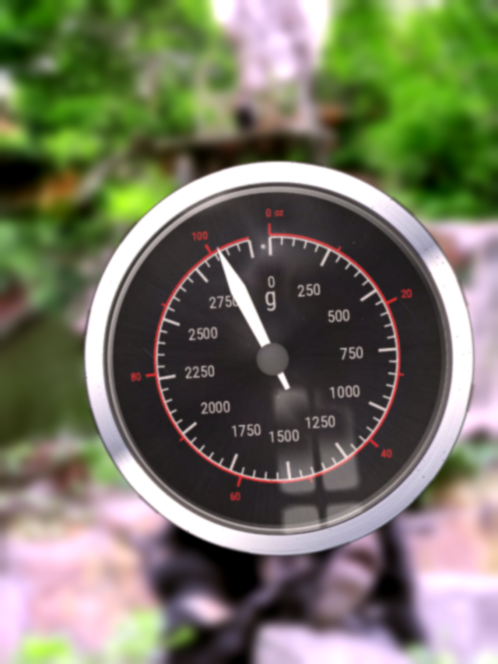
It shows 2875 (g)
